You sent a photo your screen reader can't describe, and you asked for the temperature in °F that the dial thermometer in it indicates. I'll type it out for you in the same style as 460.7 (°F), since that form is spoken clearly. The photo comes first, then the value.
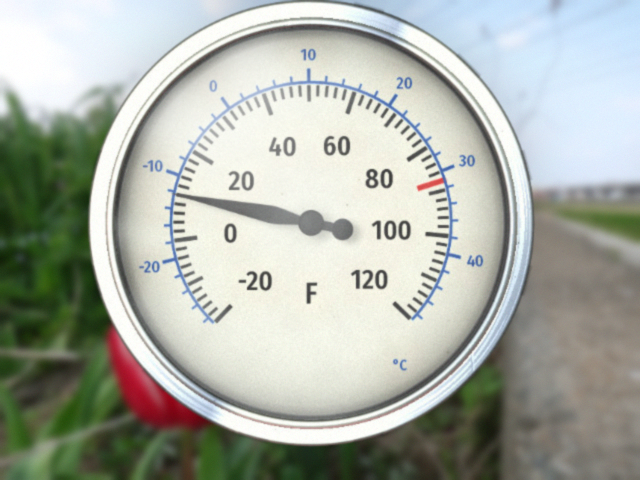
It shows 10 (°F)
